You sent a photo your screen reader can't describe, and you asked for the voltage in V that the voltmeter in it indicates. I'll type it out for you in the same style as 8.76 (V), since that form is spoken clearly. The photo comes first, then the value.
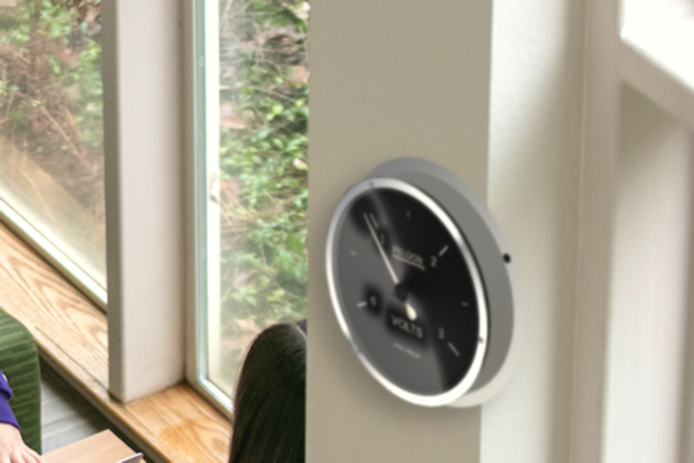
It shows 1 (V)
